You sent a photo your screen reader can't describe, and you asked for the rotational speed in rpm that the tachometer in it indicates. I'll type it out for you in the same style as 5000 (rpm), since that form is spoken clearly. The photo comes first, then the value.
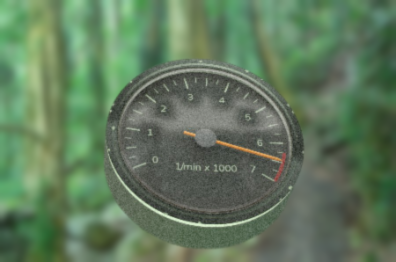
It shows 6500 (rpm)
